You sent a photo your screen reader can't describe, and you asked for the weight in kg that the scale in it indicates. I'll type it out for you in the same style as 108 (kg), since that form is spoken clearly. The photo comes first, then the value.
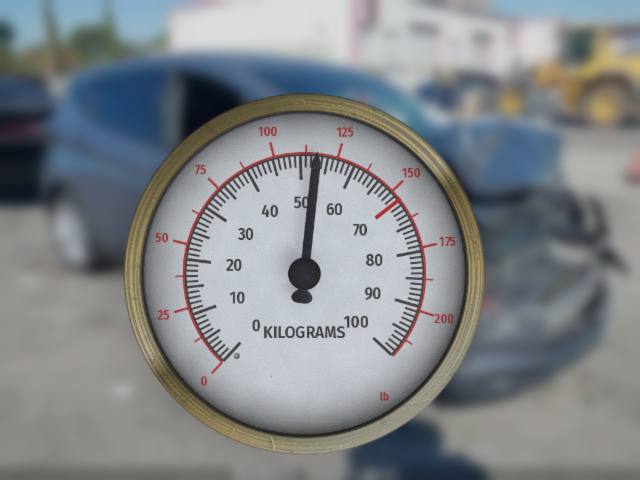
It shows 53 (kg)
